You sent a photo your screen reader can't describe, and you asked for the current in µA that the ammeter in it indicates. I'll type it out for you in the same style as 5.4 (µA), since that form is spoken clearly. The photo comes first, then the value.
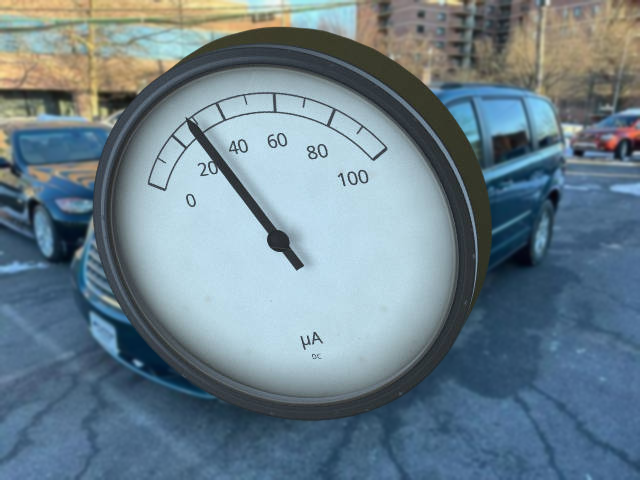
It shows 30 (µA)
